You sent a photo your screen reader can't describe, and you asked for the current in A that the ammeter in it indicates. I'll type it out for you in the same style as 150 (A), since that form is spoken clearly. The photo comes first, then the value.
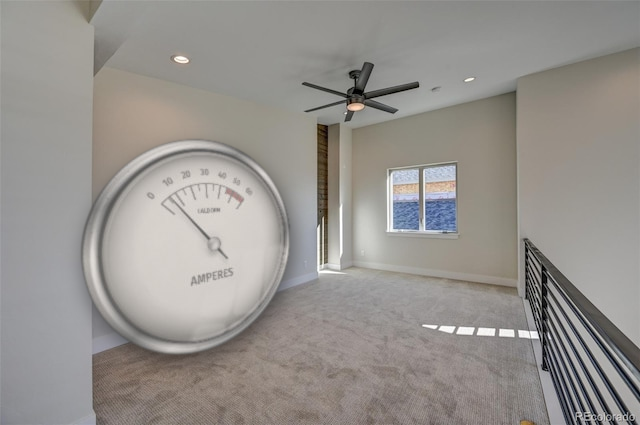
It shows 5 (A)
